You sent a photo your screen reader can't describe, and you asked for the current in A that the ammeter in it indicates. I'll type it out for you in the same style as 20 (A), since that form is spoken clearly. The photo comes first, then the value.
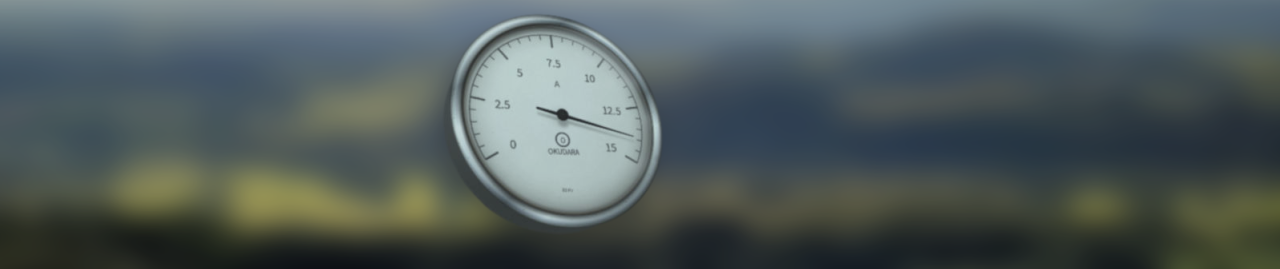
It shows 14 (A)
